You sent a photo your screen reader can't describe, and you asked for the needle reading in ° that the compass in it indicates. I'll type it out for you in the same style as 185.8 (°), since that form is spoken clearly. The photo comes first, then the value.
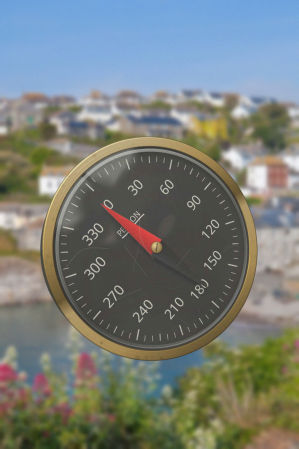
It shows 355 (°)
